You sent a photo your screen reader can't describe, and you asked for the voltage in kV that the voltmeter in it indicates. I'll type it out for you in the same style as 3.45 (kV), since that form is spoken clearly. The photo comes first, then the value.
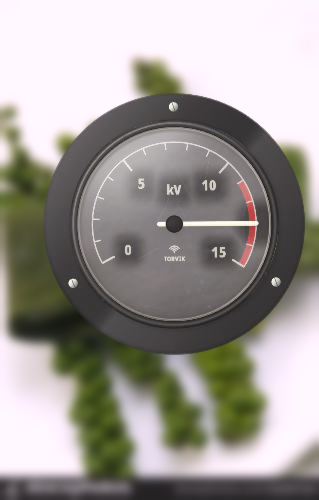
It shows 13 (kV)
